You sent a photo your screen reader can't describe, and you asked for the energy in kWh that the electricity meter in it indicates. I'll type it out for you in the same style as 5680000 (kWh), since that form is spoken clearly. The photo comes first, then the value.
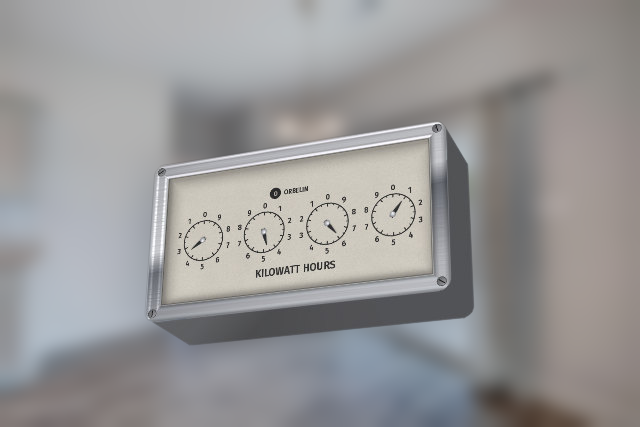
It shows 3461 (kWh)
